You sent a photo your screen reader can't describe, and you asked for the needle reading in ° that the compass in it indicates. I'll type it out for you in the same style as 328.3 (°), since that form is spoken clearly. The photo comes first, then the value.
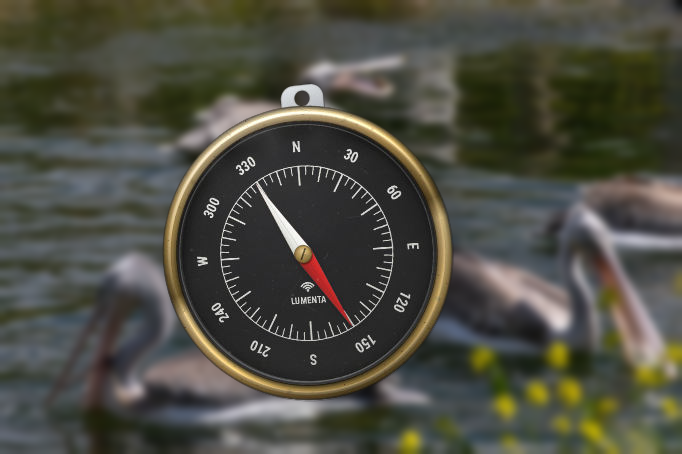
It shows 150 (°)
